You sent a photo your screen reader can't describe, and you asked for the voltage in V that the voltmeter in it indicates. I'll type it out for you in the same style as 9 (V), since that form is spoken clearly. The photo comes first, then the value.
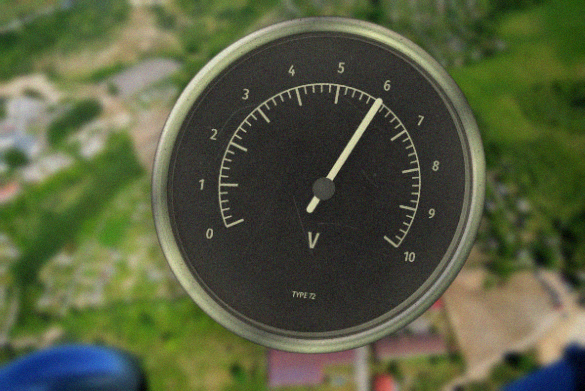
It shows 6 (V)
